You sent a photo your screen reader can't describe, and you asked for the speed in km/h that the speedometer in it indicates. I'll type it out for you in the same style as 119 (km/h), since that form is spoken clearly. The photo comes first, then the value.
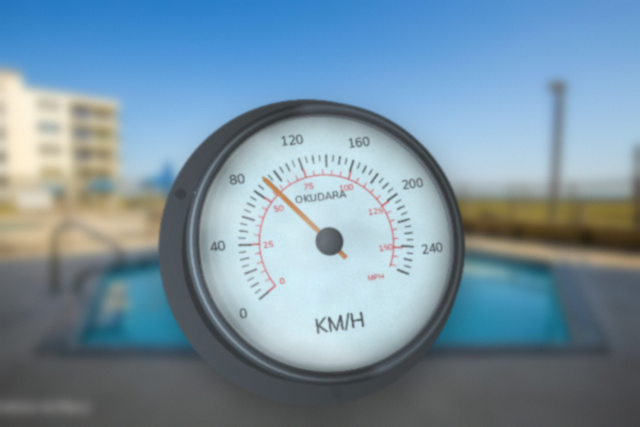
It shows 90 (km/h)
